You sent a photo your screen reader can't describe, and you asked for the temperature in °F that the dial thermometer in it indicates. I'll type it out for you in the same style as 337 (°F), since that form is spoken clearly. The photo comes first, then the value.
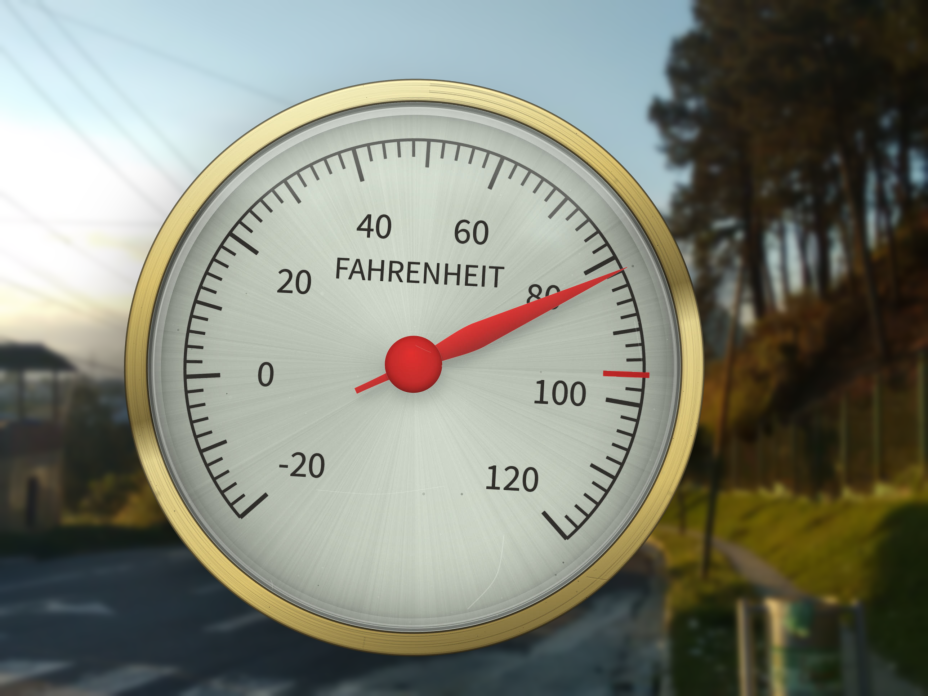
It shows 82 (°F)
